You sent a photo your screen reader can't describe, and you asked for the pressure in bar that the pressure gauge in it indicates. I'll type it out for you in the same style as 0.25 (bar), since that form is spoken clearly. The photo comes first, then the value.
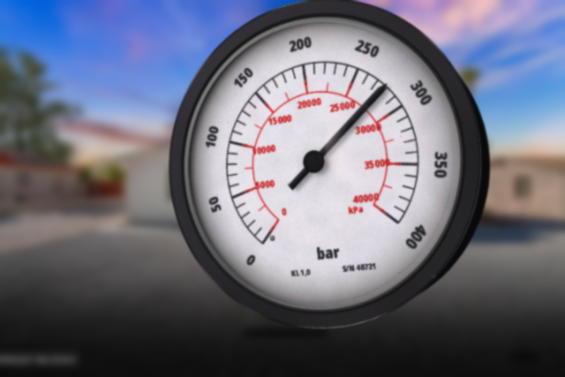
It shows 280 (bar)
